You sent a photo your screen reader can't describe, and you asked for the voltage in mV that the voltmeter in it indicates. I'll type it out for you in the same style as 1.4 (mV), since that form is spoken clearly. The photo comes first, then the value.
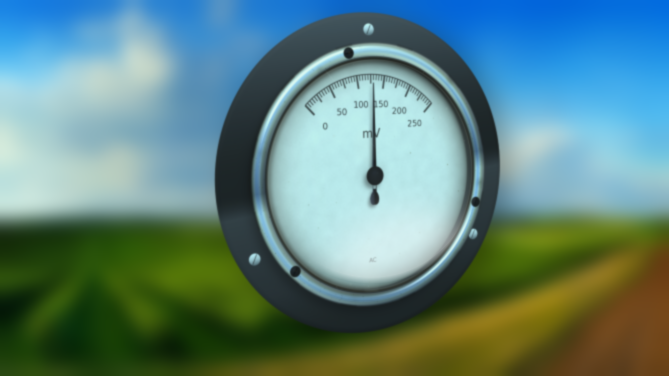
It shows 125 (mV)
